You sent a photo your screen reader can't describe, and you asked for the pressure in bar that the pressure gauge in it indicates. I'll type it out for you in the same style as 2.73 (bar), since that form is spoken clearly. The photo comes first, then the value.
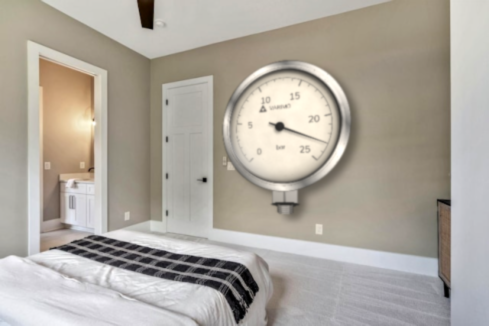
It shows 23 (bar)
